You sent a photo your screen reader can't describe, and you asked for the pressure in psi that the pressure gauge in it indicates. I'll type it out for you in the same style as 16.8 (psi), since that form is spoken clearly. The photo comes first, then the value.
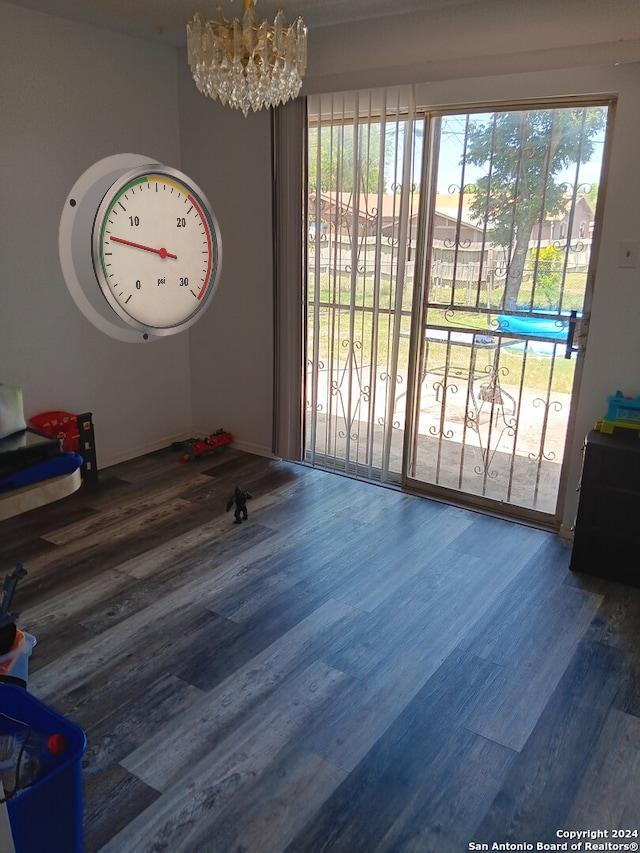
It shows 6.5 (psi)
